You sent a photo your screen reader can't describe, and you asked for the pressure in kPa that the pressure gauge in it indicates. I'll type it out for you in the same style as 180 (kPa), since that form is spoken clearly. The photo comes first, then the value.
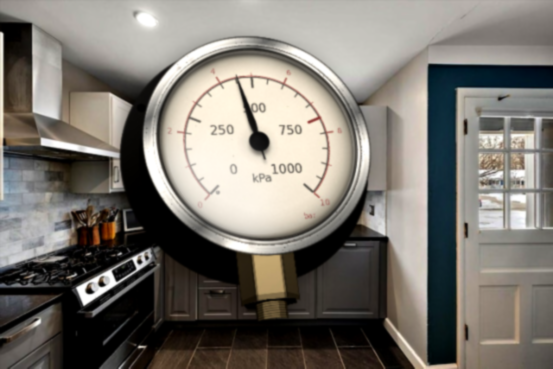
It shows 450 (kPa)
